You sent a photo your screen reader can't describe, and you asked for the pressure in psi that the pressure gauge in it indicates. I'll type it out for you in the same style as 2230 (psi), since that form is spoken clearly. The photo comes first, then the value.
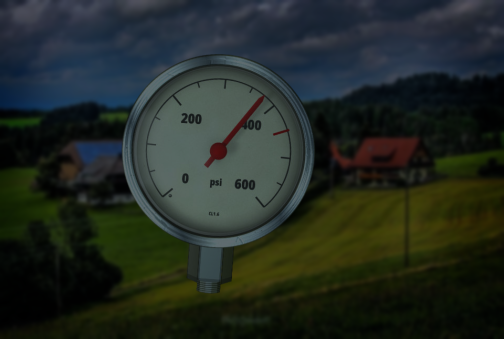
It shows 375 (psi)
